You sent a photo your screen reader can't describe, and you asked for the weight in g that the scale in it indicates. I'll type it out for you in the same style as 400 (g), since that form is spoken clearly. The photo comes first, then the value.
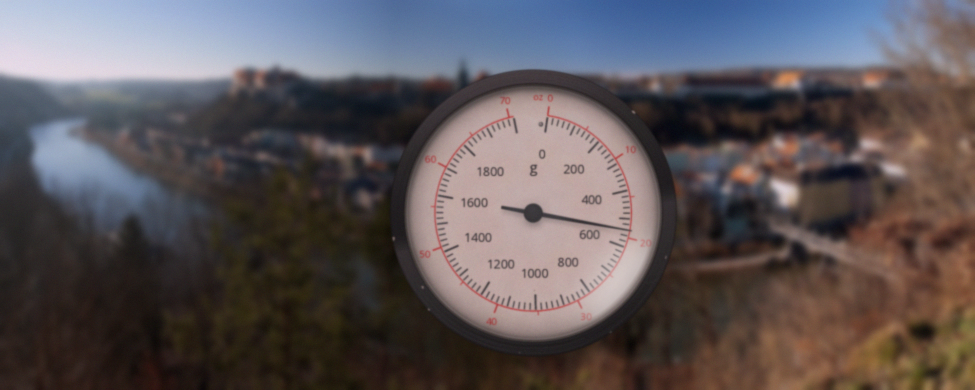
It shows 540 (g)
